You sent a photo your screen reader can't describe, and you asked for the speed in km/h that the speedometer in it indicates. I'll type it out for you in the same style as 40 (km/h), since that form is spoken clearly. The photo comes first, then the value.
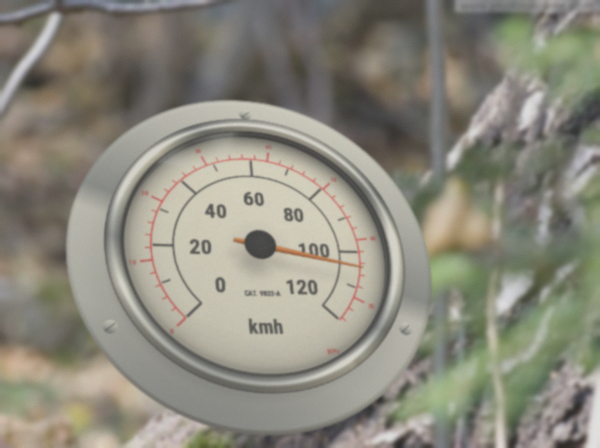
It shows 105 (km/h)
